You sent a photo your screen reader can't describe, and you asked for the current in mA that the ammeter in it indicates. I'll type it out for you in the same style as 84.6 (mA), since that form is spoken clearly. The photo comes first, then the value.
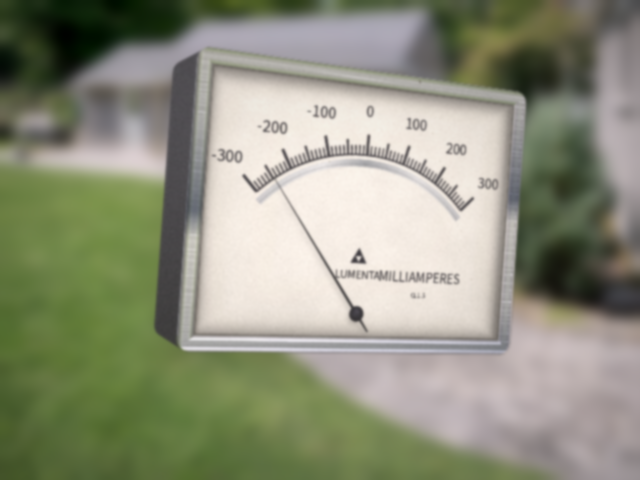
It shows -250 (mA)
